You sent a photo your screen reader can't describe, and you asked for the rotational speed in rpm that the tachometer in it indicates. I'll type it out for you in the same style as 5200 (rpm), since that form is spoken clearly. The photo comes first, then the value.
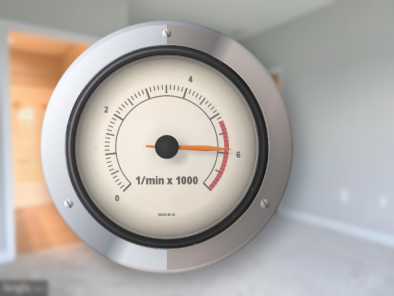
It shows 5900 (rpm)
